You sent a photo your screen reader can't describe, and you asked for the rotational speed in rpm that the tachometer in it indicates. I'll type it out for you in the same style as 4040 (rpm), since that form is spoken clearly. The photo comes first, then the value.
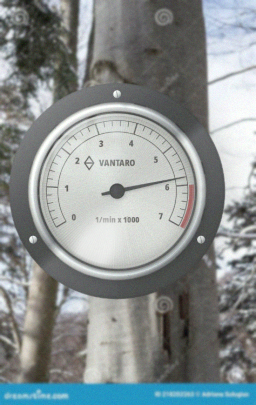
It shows 5800 (rpm)
